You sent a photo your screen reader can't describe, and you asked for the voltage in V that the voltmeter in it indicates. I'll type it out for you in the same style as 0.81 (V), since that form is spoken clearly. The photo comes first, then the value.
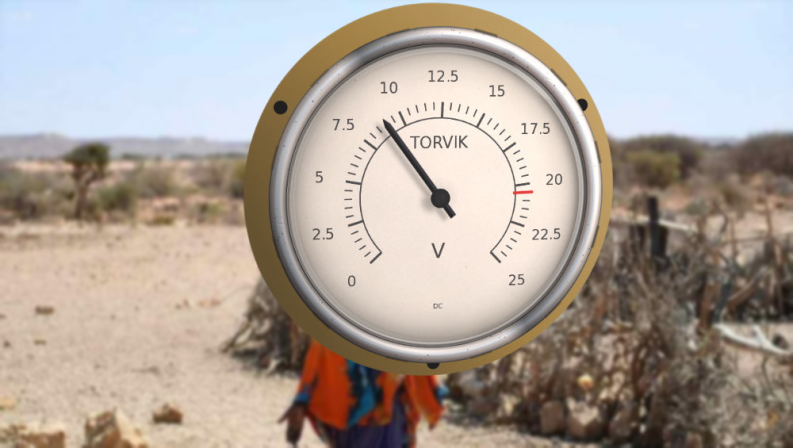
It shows 9 (V)
